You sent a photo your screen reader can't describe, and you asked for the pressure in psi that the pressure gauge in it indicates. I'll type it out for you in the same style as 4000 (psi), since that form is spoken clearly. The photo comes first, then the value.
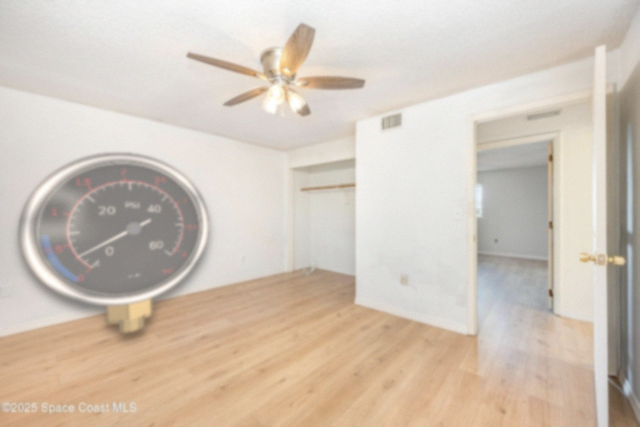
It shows 4 (psi)
